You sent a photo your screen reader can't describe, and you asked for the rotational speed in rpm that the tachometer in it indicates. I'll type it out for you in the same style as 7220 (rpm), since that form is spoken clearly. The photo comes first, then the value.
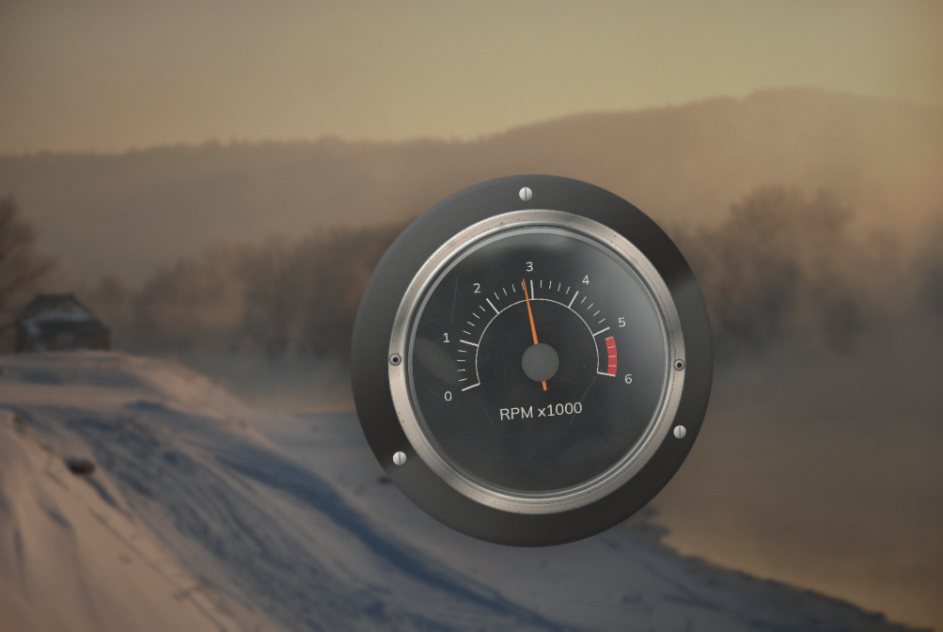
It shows 2800 (rpm)
